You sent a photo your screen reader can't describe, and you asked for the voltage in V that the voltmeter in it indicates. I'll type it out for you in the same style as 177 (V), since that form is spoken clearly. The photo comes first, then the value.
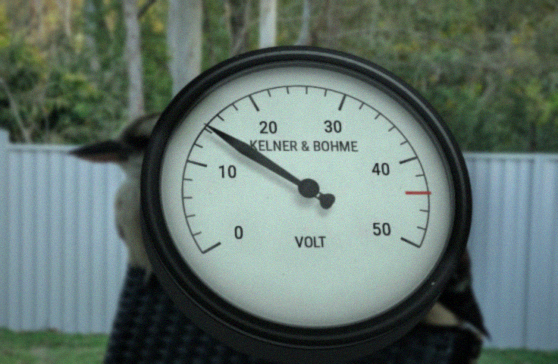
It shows 14 (V)
